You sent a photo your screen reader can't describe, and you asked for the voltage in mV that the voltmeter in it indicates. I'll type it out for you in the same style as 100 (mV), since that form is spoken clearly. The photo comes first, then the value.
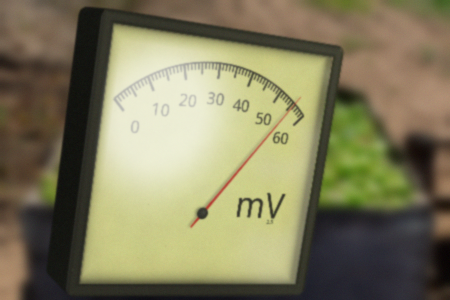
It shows 55 (mV)
